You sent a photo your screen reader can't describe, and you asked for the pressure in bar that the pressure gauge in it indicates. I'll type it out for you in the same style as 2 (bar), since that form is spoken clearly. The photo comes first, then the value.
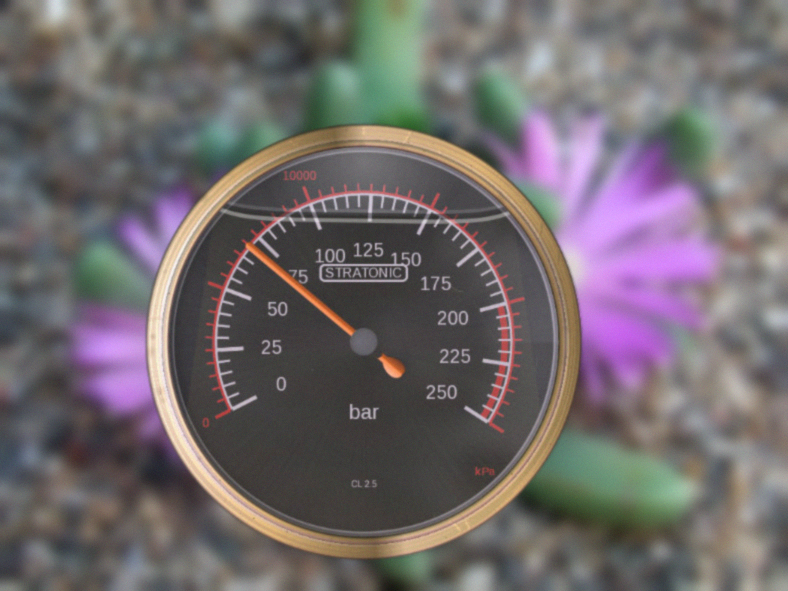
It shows 70 (bar)
